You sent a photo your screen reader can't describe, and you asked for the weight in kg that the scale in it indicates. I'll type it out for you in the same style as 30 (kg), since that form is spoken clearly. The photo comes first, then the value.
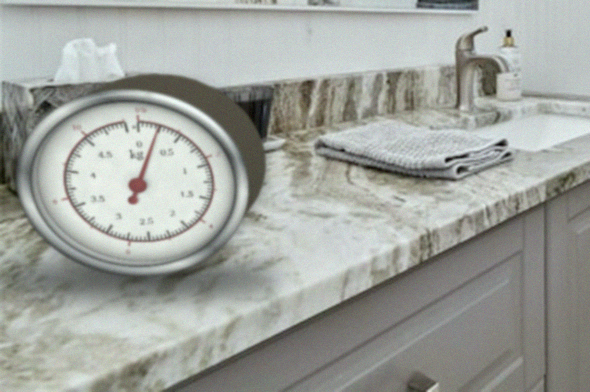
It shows 0.25 (kg)
